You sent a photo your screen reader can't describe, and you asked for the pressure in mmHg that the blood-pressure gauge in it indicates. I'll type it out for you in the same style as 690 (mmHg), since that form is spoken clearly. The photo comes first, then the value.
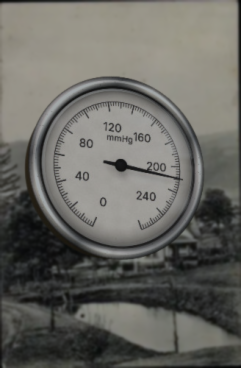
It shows 210 (mmHg)
